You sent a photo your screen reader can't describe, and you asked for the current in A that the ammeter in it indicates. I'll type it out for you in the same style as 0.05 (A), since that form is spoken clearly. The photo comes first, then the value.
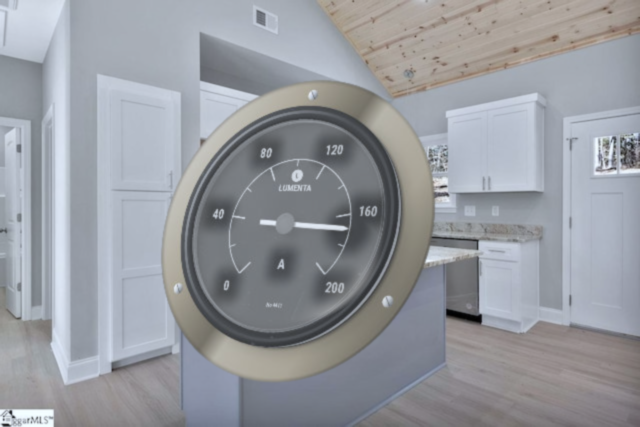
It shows 170 (A)
